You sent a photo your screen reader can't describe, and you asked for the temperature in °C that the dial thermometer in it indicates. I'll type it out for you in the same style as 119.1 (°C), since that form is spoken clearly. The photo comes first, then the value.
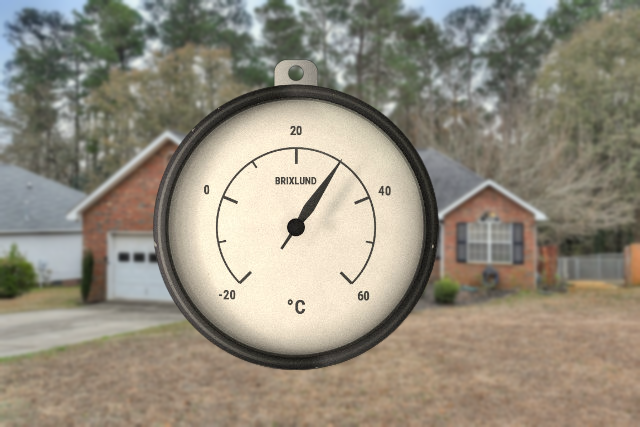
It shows 30 (°C)
